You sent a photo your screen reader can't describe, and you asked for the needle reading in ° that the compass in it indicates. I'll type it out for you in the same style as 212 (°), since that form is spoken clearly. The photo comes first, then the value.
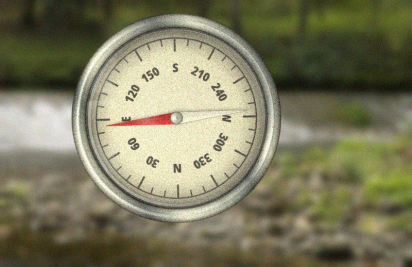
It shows 85 (°)
